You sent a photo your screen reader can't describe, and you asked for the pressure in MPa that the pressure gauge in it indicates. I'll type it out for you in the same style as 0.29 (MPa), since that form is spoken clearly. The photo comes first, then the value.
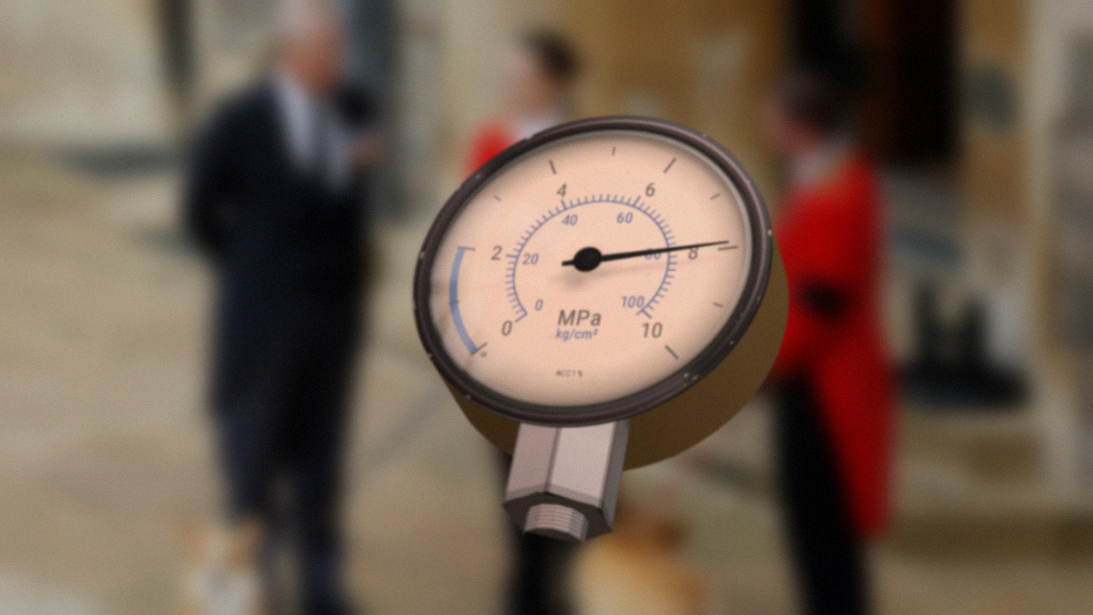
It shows 8 (MPa)
